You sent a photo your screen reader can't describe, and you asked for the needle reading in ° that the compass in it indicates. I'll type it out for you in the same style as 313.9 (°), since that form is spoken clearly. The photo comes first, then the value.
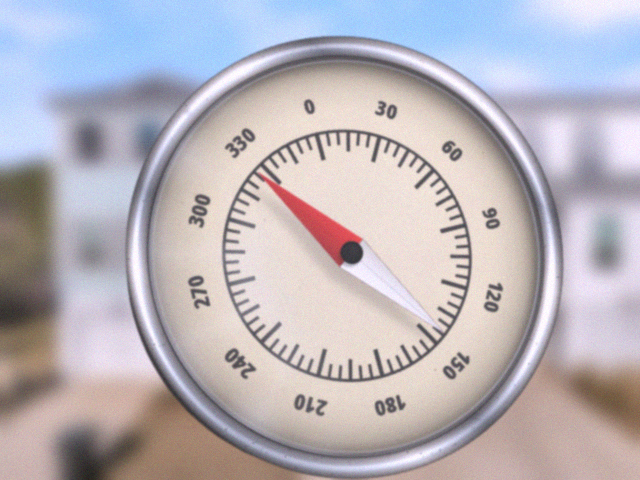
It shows 325 (°)
